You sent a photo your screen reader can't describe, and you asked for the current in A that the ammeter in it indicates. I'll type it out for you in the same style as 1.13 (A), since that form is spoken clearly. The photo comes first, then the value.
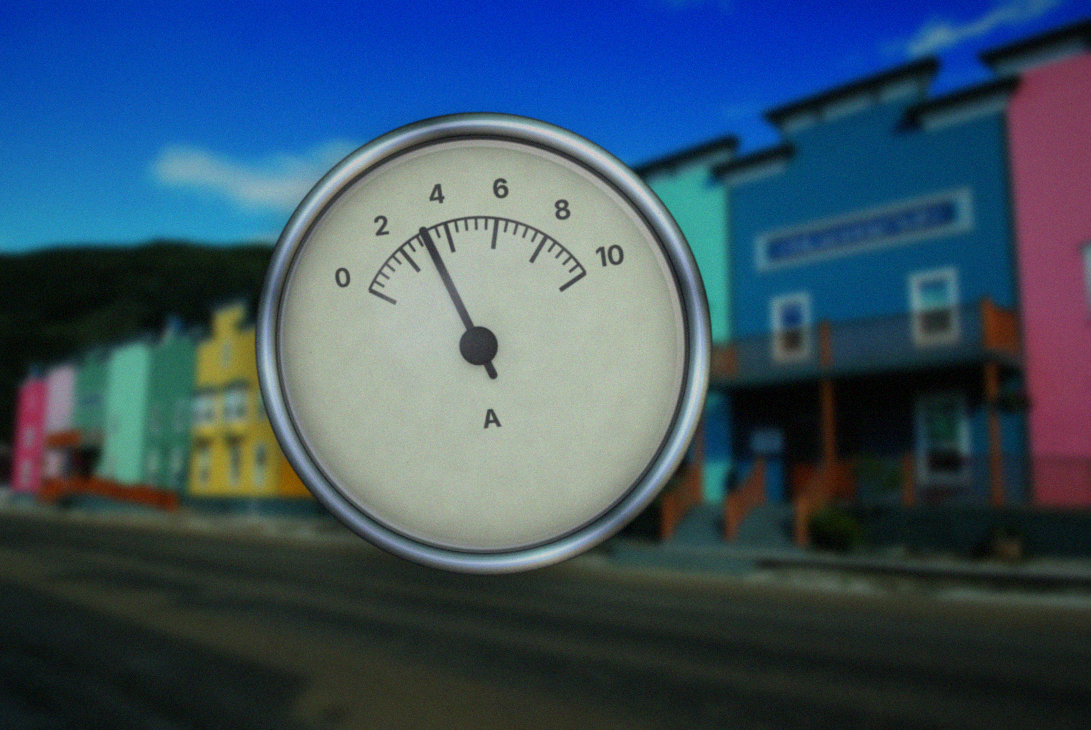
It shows 3.2 (A)
